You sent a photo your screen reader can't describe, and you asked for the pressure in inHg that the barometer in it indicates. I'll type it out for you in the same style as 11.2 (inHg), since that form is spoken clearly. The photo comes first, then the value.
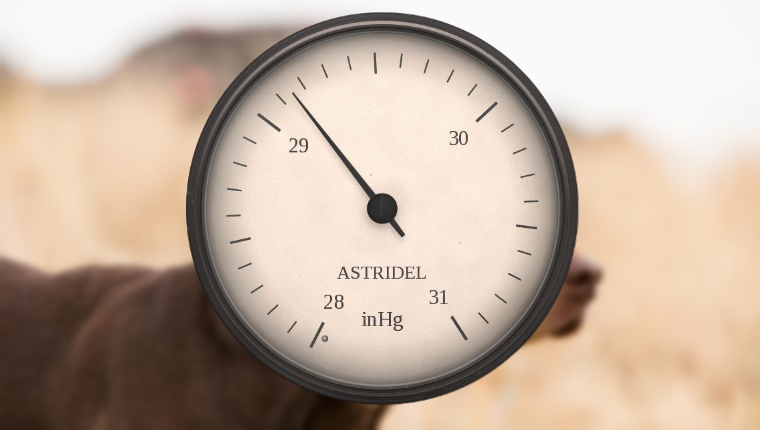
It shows 29.15 (inHg)
